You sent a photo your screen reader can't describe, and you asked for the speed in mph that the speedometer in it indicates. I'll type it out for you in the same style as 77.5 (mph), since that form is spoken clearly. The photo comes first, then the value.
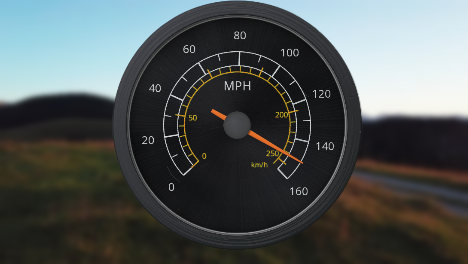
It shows 150 (mph)
